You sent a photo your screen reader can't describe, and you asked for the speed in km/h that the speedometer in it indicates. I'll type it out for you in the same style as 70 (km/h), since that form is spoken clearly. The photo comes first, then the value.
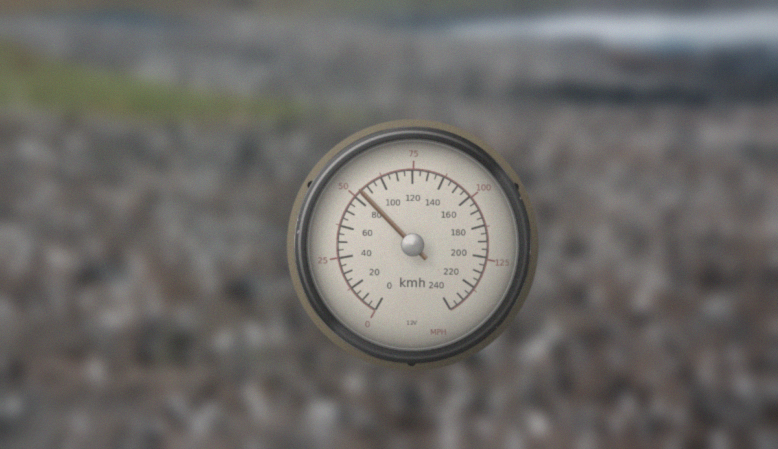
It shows 85 (km/h)
